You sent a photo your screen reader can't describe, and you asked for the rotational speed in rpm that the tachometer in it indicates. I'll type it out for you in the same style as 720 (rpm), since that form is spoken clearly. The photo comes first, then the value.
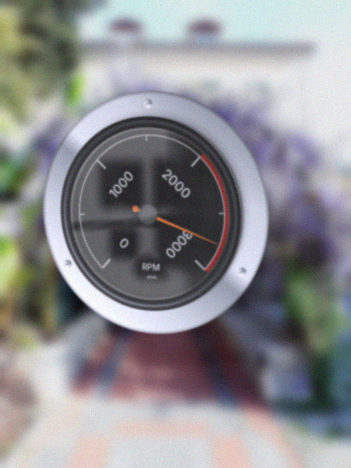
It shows 2750 (rpm)
